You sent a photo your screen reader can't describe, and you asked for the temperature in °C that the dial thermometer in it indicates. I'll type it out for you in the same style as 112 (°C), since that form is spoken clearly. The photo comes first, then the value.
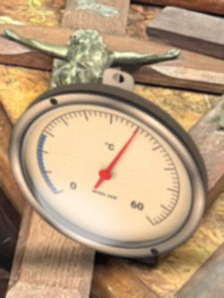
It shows 35 (°C)
